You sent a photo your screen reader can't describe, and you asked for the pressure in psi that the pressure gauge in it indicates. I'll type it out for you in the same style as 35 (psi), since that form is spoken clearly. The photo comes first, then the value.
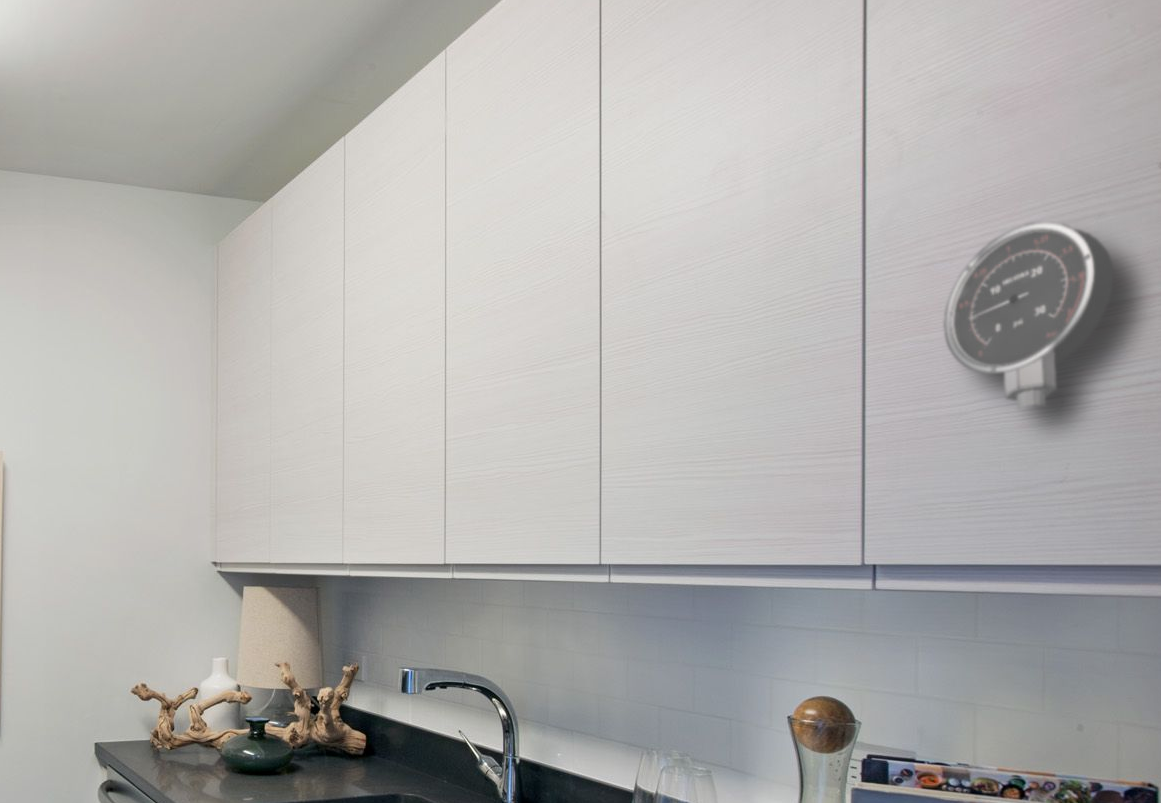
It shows 5 (psi)
